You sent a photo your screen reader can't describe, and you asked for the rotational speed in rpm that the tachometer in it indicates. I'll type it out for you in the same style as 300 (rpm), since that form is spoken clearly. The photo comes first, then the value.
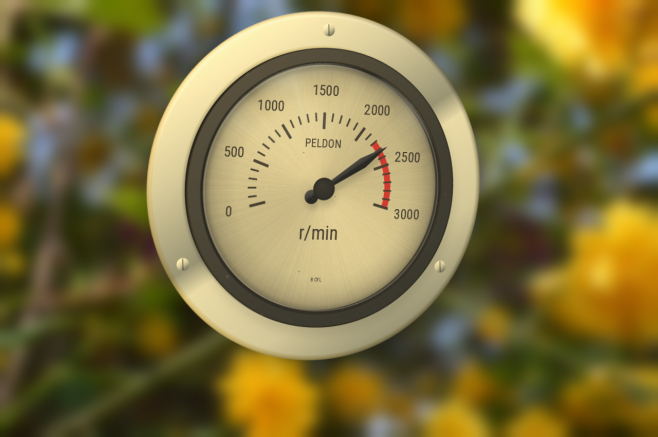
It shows 2300 (rpm)
